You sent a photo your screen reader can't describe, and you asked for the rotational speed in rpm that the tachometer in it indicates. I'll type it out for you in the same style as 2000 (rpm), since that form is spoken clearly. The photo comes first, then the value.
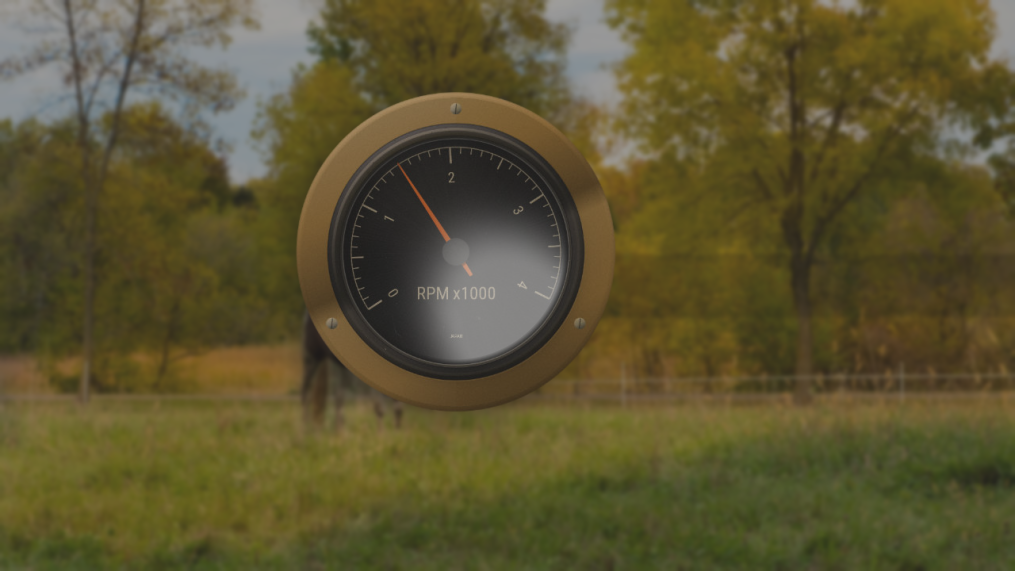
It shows 1500 (rpm)
